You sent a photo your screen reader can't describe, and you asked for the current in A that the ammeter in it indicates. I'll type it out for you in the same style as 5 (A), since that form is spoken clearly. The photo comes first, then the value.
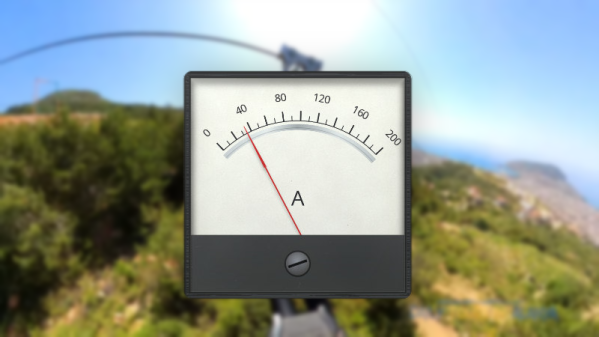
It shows 35 (A)
